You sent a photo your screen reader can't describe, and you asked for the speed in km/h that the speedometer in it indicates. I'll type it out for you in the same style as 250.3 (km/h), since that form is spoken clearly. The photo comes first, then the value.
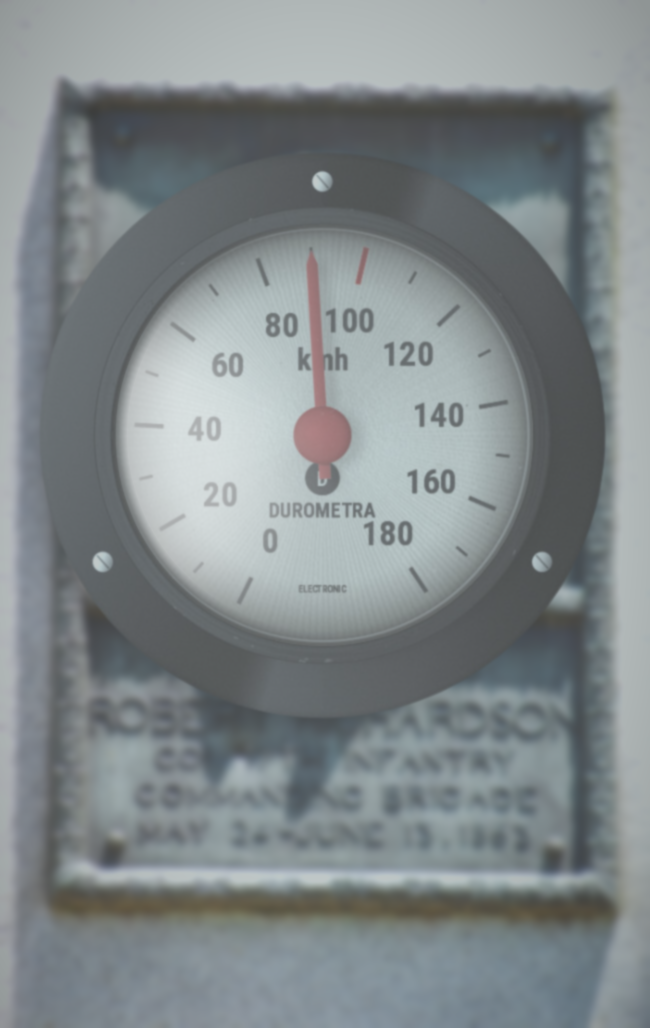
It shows 90 (km/h)
